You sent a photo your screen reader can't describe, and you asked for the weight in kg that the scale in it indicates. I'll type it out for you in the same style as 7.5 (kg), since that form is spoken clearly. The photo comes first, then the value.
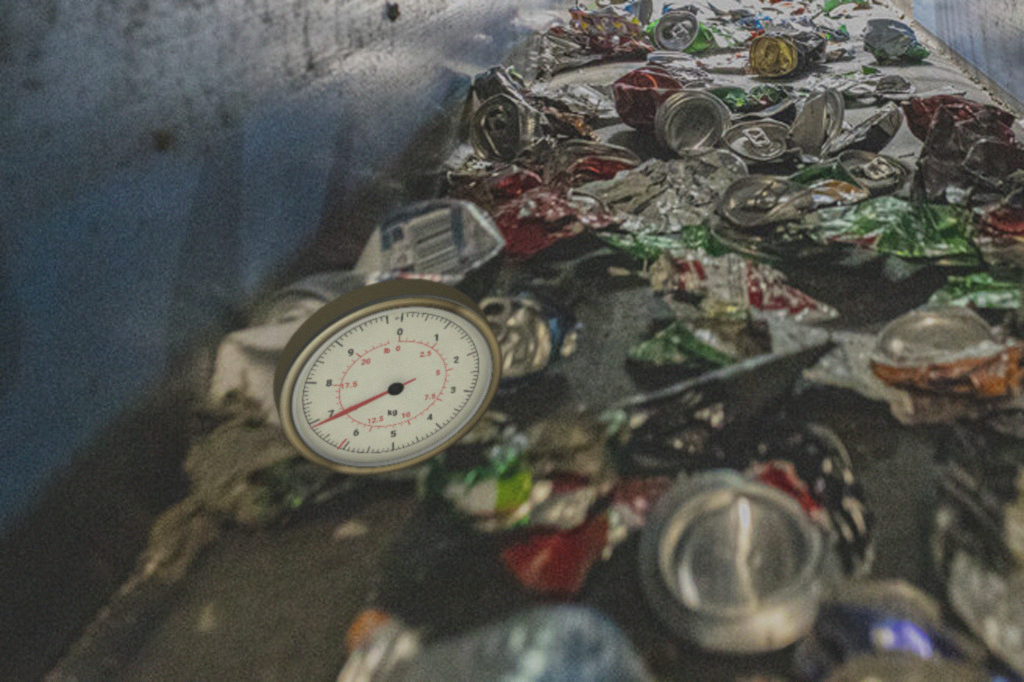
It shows 7 (kg)
